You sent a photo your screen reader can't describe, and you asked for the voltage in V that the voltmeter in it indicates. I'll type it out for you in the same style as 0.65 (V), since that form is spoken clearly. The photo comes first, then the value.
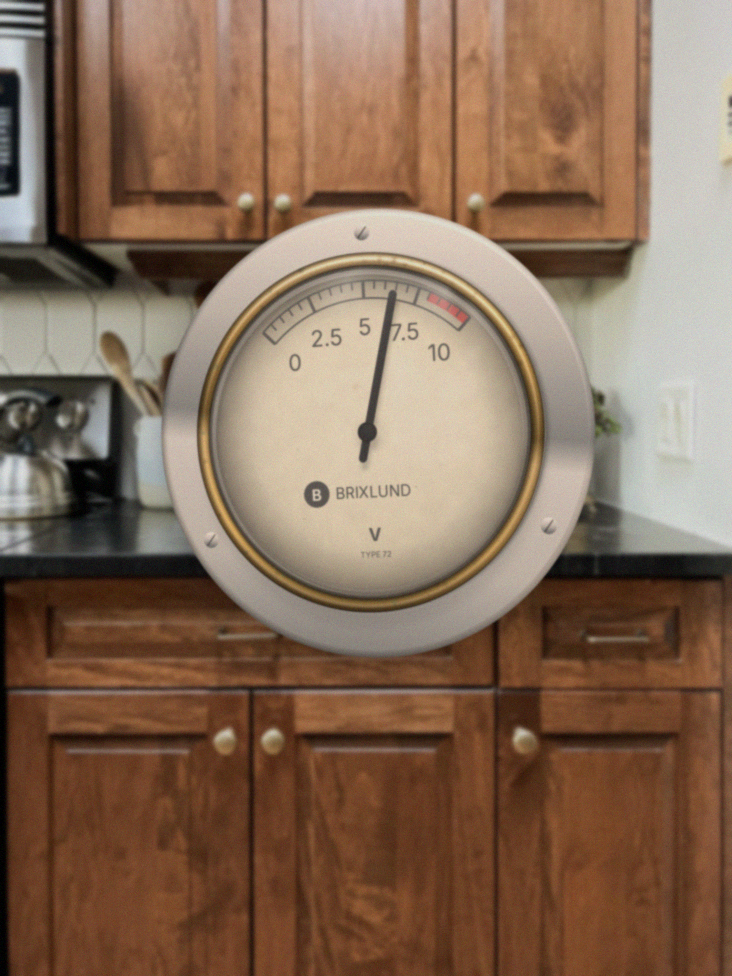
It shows 6.5 (V)
